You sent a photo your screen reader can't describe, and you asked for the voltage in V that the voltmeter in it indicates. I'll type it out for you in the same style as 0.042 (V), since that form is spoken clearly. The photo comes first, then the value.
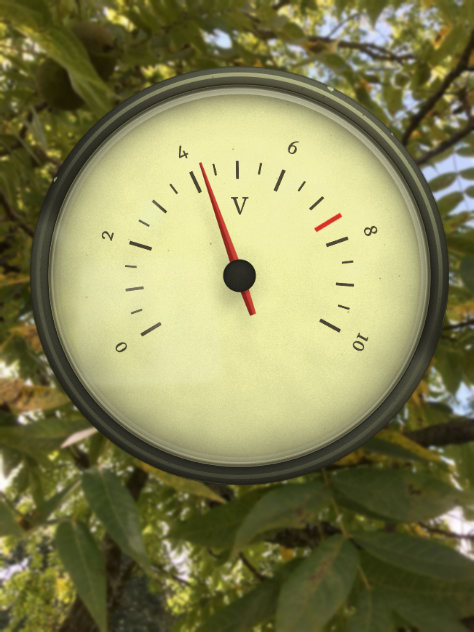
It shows 4.25 (V)
